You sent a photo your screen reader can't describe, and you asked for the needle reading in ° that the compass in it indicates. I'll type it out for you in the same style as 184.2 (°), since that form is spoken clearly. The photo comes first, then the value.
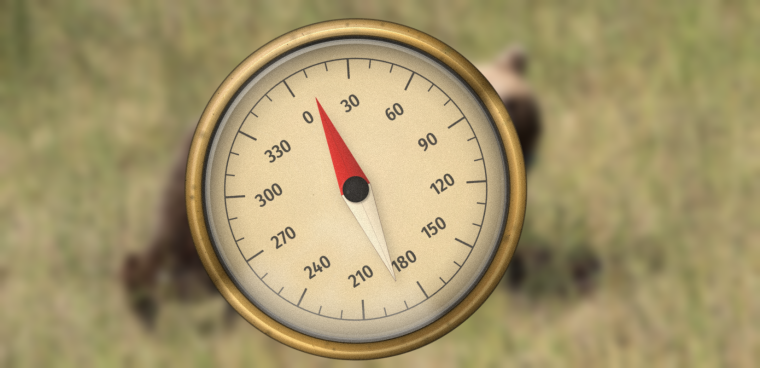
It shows 10 (°)
